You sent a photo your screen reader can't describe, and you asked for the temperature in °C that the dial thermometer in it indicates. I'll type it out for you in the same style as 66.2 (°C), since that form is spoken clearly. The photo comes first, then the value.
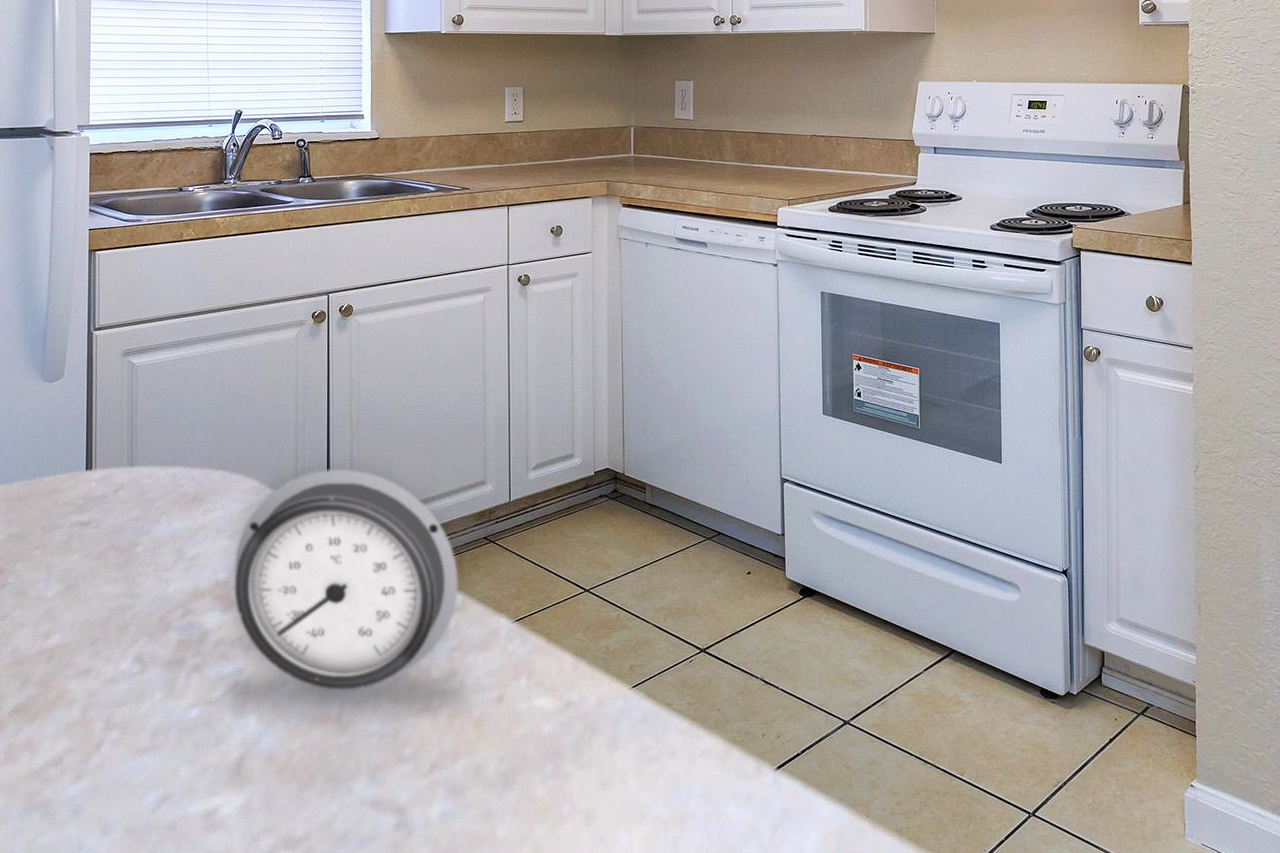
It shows -32 (°C)
